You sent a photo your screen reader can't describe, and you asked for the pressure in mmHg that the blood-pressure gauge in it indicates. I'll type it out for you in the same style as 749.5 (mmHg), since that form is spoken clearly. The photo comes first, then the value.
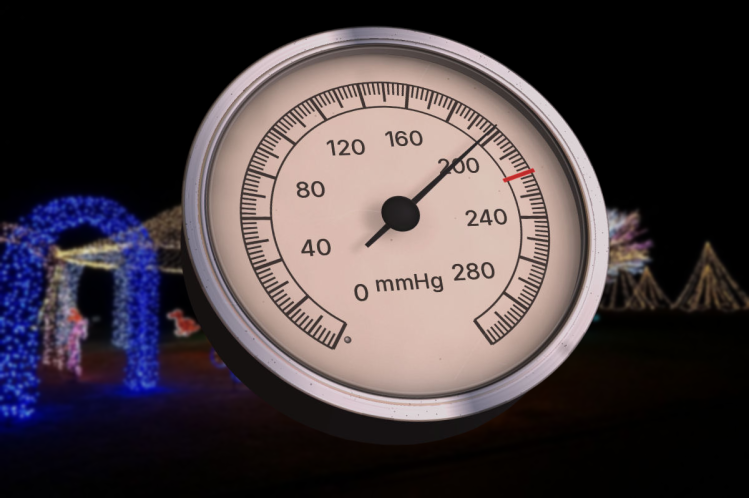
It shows 198 (mmHg)
